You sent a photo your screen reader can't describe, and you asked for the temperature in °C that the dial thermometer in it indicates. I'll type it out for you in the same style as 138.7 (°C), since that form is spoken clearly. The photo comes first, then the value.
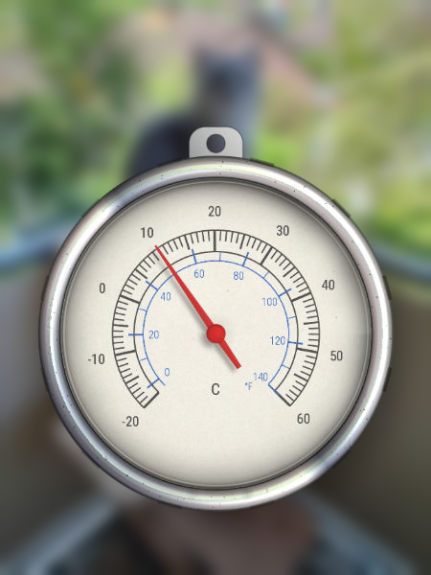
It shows 10 (°C)
